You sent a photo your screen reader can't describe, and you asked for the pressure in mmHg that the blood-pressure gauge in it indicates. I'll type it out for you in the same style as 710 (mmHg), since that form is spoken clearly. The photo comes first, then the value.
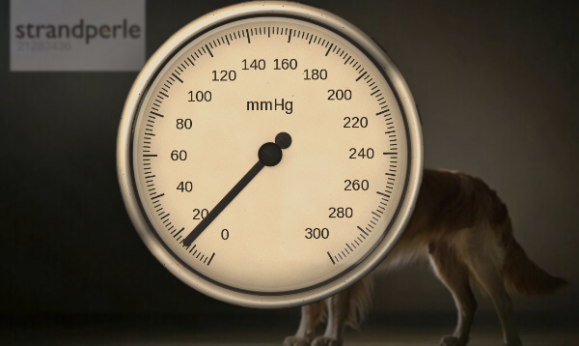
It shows 14 (mmHg)
